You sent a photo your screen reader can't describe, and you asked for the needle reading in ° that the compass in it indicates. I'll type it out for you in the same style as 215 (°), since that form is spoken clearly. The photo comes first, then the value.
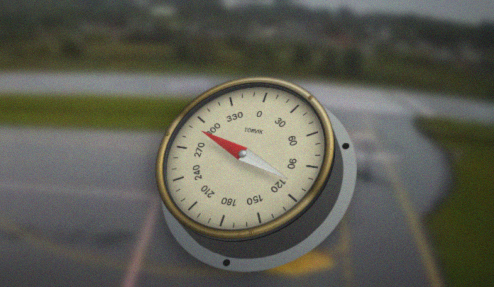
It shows 290 (°)
